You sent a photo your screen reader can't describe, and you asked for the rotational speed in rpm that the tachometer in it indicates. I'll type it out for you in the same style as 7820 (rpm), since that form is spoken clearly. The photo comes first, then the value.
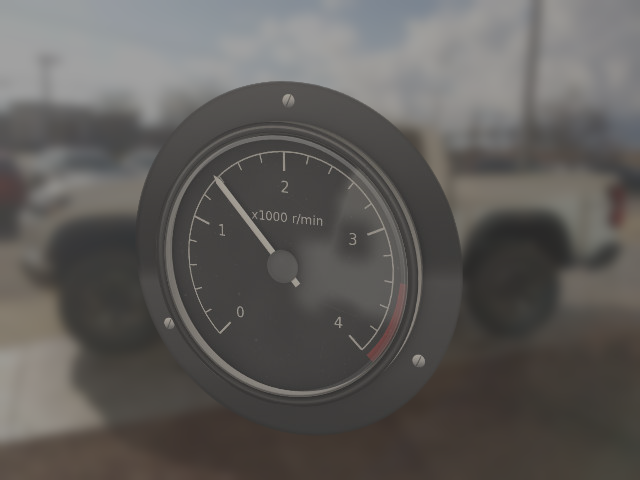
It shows 1400 (rpm)
